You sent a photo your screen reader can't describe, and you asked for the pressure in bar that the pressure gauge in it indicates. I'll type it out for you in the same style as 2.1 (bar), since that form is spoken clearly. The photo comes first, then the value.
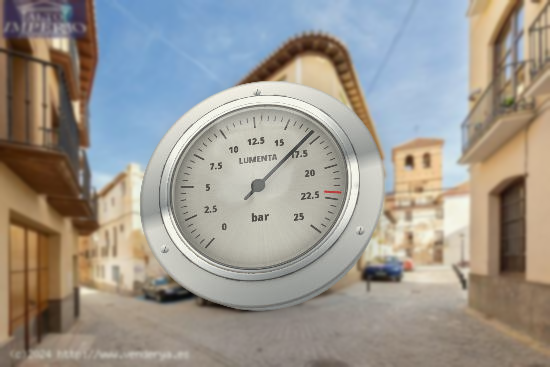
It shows 17 (bar)
